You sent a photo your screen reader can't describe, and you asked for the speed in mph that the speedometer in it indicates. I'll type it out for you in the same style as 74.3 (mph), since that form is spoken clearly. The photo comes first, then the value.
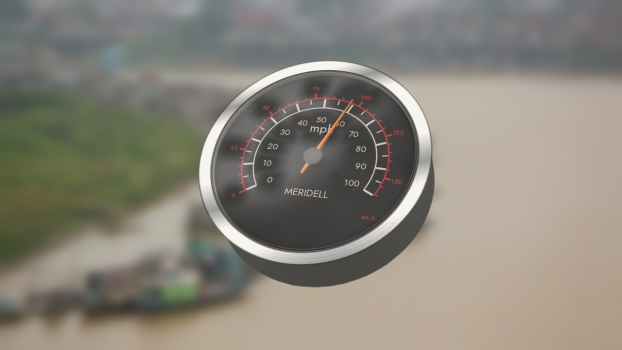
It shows 60 (mph)
